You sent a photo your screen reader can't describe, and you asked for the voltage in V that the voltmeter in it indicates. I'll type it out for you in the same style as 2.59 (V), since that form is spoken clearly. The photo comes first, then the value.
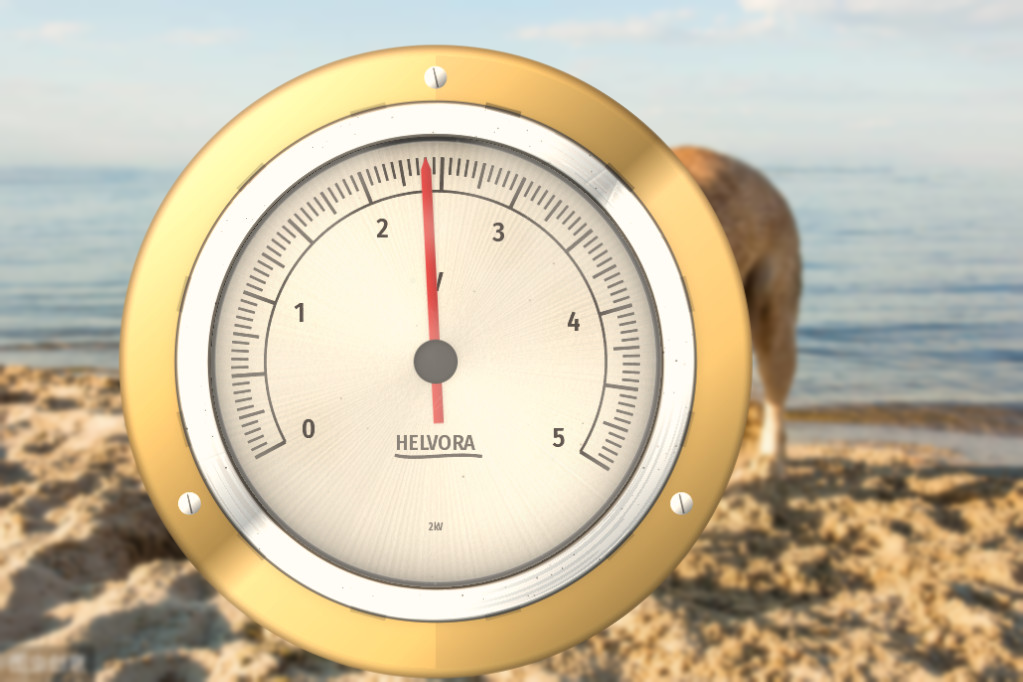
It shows 2.4 (V)
